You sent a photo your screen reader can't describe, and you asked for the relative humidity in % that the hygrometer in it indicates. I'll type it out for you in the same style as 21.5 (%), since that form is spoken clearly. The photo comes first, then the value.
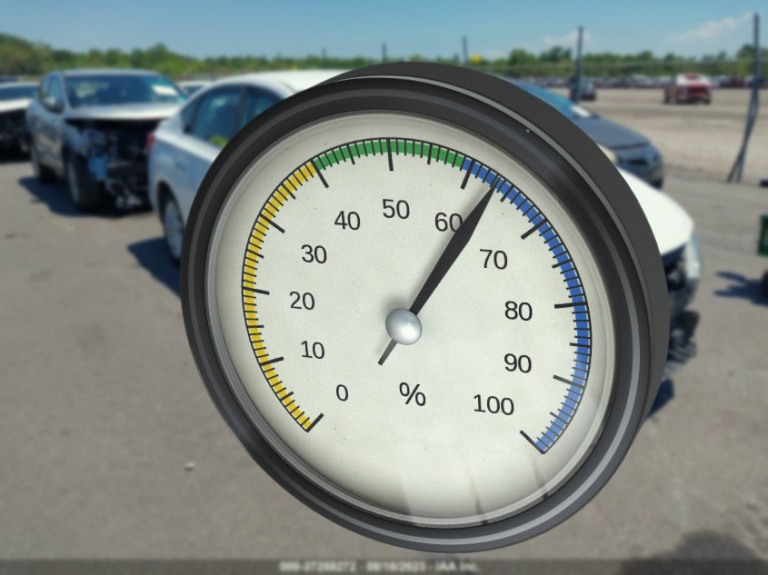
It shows 63.5 (%)
